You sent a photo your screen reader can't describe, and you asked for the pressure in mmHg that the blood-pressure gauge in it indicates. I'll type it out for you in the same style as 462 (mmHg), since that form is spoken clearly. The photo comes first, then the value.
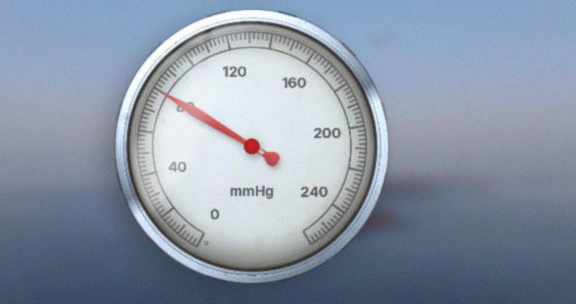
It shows 80 (mmHg)
